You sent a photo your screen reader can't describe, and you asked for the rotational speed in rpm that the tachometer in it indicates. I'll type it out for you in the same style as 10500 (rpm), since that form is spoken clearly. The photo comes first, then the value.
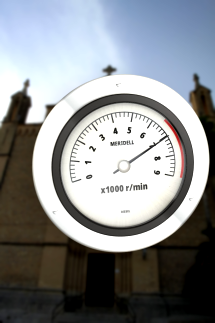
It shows 7000 (rpm)
